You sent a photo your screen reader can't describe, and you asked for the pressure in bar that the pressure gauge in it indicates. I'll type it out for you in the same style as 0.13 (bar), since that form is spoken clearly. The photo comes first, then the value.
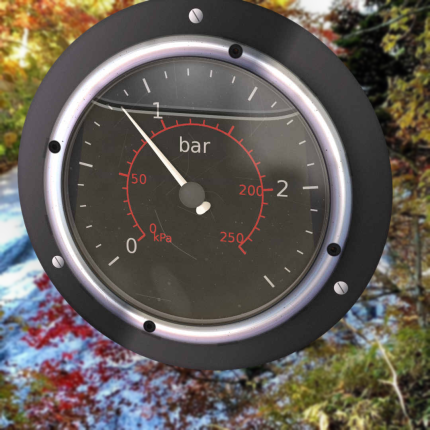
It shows 0.85 (bar)
